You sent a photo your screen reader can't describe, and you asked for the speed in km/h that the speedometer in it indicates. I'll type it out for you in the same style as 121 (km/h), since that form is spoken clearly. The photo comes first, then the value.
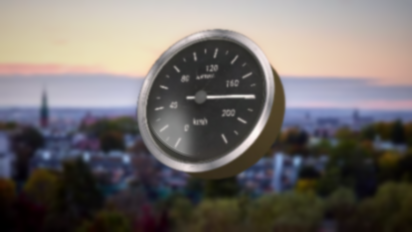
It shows 180 (km/h)
